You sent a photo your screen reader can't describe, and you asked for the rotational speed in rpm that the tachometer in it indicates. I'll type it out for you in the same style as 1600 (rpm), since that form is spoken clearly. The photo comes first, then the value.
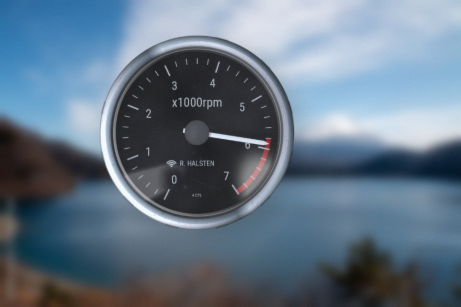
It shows 5900 (rpm)
